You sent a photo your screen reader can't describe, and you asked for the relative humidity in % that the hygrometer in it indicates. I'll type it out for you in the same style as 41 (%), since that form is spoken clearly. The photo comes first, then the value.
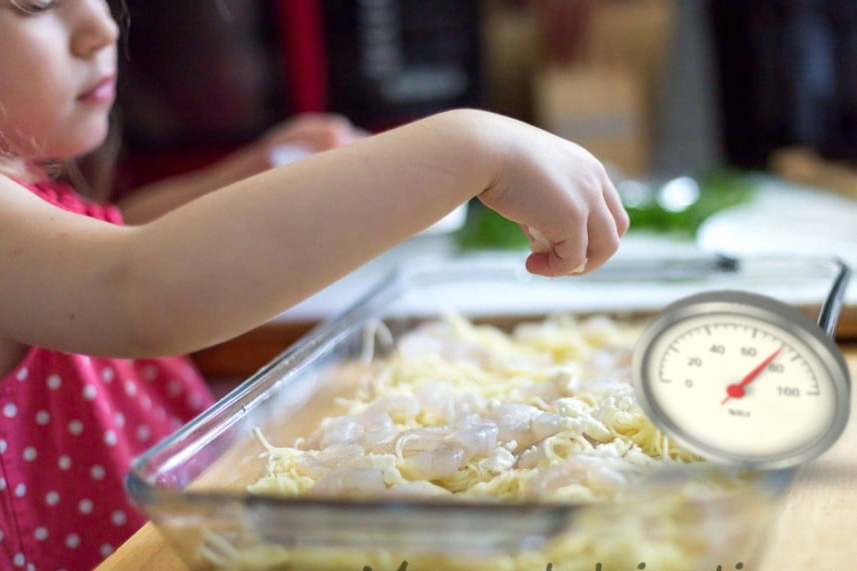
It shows 72 (%)
